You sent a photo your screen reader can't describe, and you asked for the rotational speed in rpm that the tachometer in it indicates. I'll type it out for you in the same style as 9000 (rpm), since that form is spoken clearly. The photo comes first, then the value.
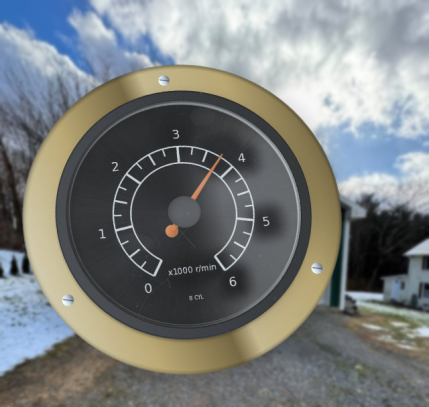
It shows 3750 (rpm)
